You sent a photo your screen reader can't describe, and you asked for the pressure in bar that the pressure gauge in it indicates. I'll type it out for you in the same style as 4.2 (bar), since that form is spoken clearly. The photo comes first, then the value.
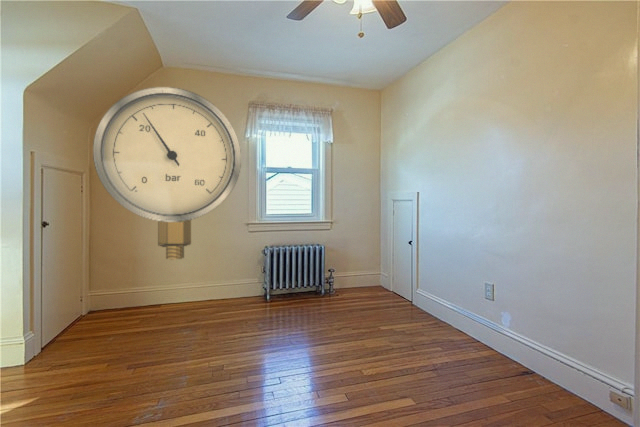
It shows 22.5 (bar)
